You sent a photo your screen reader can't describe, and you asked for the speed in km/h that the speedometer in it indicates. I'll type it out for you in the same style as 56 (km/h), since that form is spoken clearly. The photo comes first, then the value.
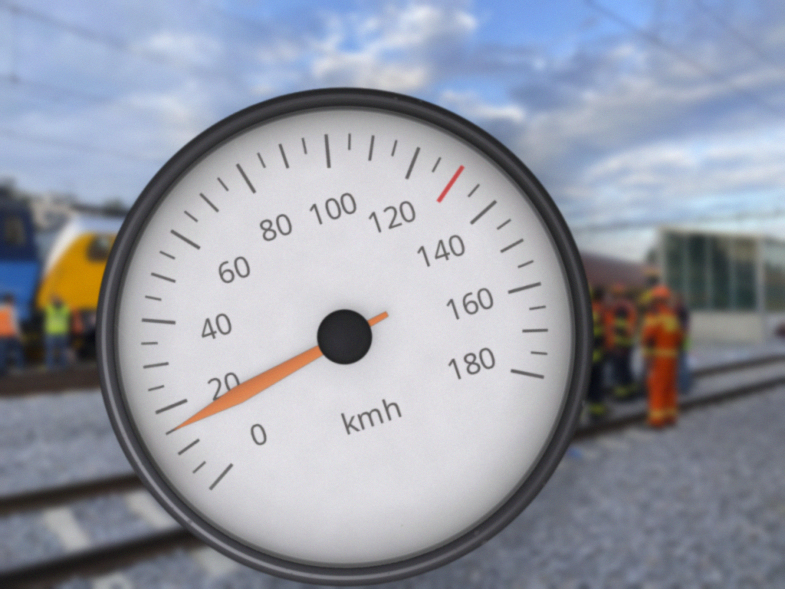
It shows 15 (km/h)
